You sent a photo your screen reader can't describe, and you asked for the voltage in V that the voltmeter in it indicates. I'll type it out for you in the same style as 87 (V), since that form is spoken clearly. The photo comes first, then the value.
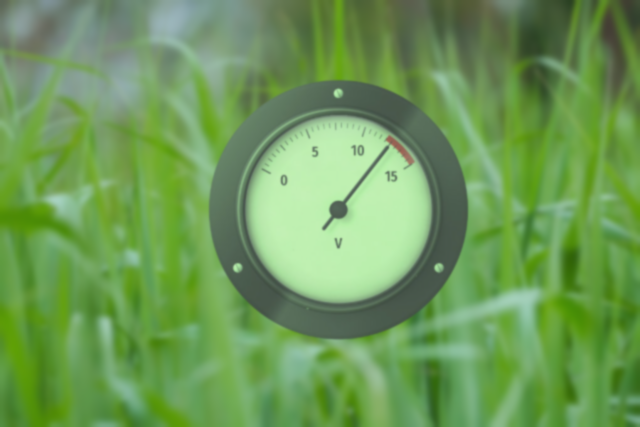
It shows 12.5 (V)
